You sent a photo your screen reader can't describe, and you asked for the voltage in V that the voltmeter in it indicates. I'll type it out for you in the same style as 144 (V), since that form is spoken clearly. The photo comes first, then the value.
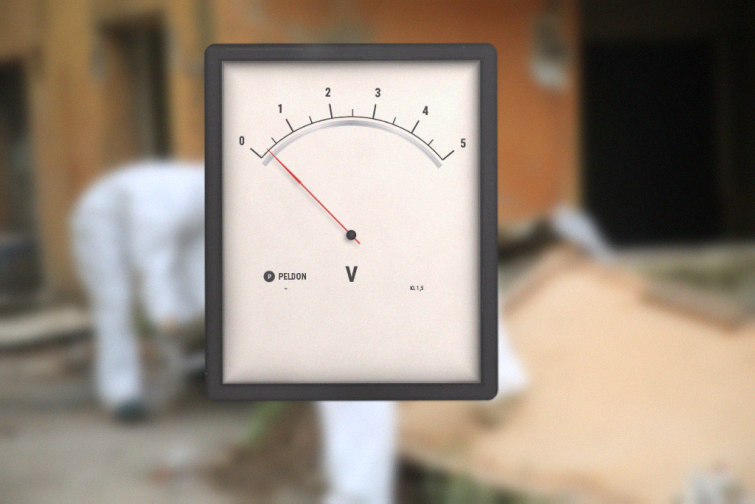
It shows 0.25 (V)
